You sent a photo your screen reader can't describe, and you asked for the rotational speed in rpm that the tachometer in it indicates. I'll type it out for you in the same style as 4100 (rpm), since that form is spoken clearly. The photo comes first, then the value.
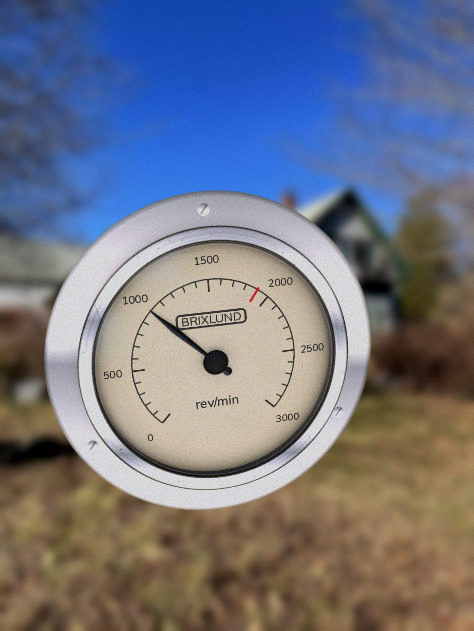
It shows 1000 (rpm)
